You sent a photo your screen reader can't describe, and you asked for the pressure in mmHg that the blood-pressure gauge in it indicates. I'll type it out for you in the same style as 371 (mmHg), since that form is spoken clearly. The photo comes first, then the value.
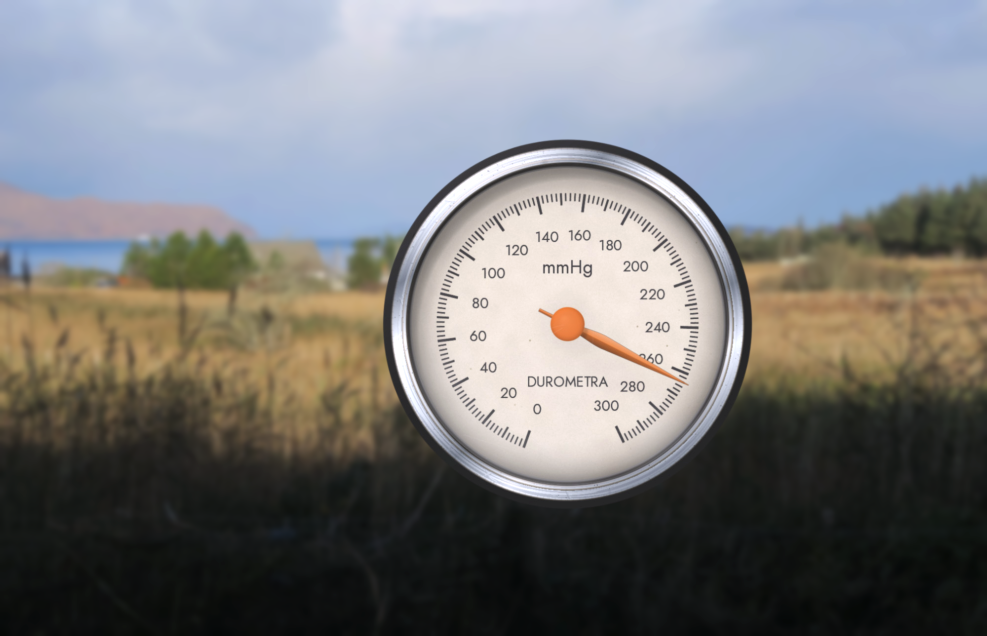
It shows 264 (mmHg)
